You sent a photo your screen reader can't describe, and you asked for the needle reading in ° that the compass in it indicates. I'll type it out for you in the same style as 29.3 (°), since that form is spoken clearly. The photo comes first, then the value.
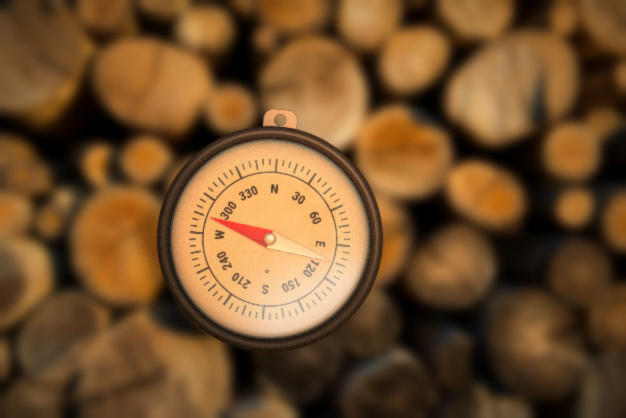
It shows 285 (°)
